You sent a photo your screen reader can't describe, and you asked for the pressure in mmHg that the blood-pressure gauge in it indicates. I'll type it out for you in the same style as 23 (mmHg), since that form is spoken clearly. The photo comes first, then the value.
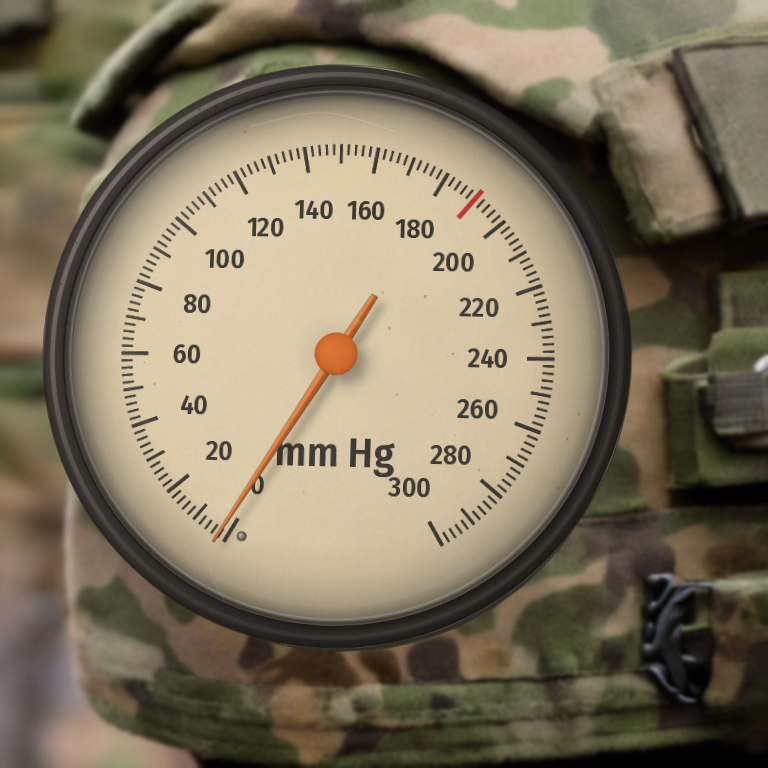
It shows 2 (mmHg)
